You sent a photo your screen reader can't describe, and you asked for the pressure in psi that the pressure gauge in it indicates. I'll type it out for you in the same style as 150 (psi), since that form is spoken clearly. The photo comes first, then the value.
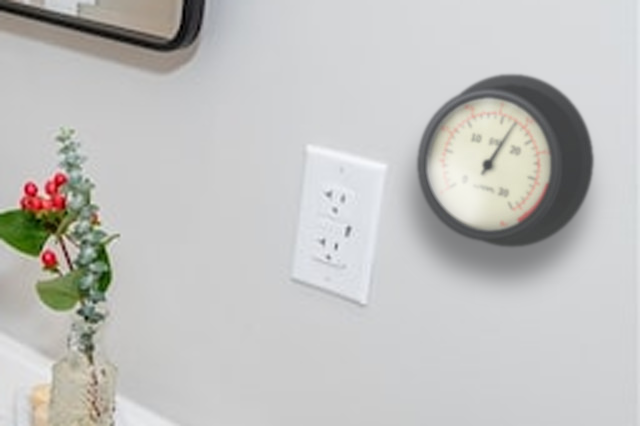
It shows 17 (psi)
